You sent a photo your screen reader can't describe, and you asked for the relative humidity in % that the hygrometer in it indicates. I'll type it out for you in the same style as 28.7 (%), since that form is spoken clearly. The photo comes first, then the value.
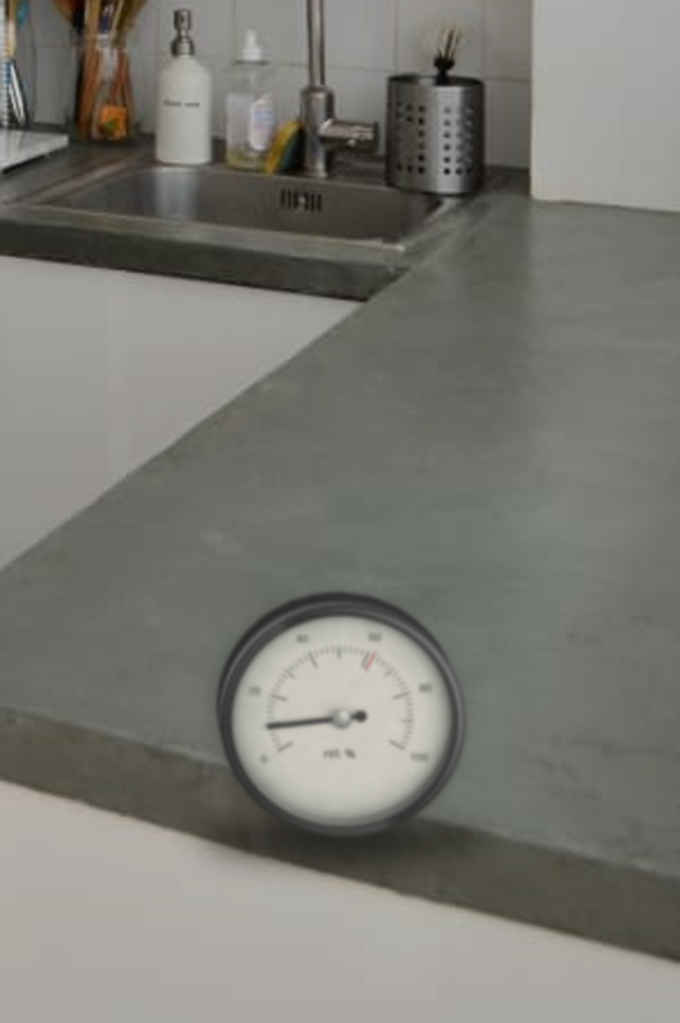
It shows 10 (%)
